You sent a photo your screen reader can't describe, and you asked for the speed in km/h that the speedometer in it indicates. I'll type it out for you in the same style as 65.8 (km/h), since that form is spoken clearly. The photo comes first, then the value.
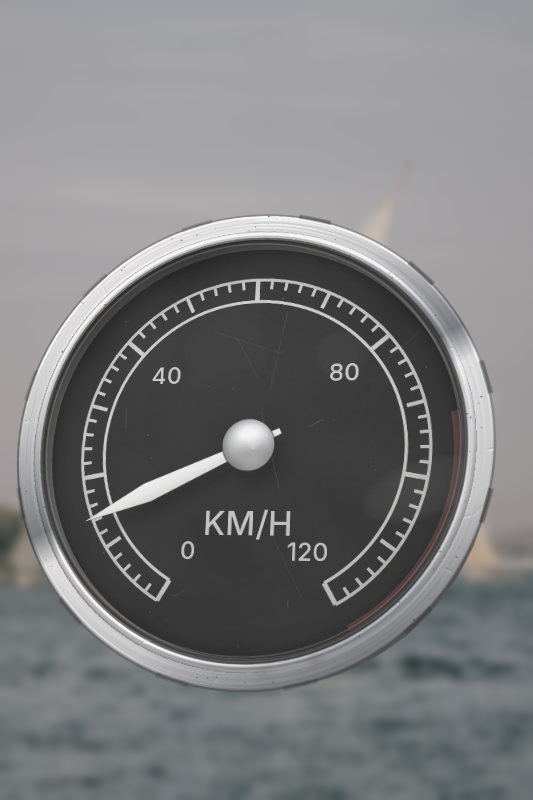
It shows 14 (km/h)
